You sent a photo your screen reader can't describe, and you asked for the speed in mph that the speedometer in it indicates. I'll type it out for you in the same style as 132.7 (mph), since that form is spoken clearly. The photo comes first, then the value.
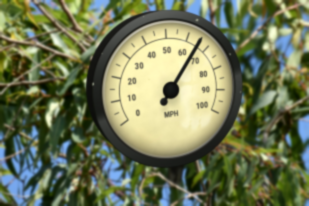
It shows 65 (mph)
